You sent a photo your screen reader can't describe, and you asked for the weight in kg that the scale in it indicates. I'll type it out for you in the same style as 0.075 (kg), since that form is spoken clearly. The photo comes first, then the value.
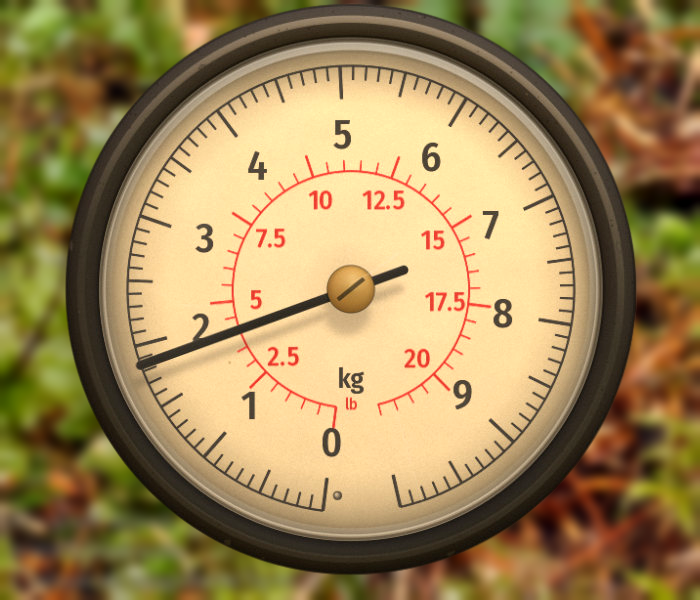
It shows 1.85 (kg)
